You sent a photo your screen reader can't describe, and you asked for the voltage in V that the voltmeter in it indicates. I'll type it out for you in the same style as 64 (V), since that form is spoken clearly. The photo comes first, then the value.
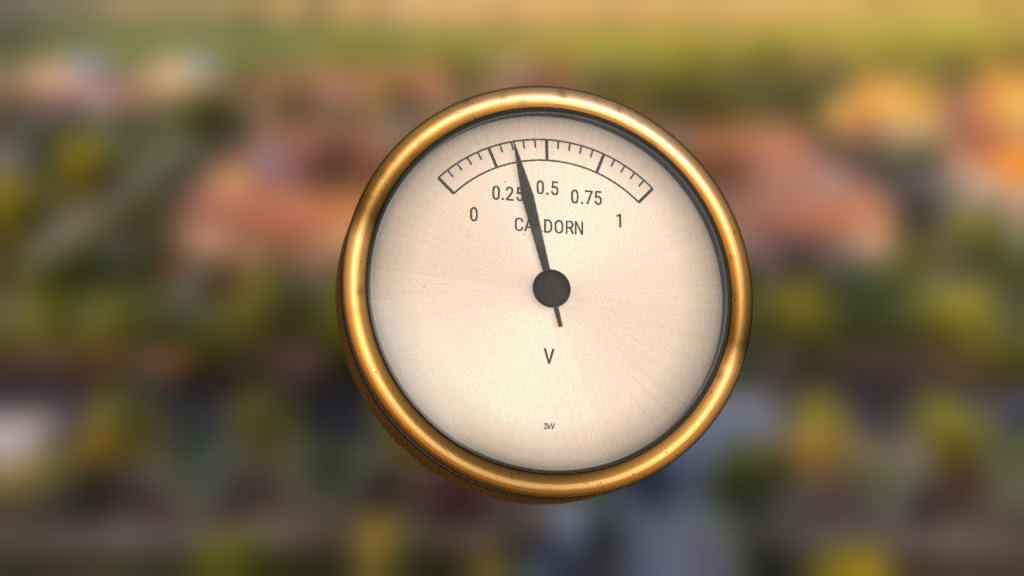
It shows 0.35 (V)
